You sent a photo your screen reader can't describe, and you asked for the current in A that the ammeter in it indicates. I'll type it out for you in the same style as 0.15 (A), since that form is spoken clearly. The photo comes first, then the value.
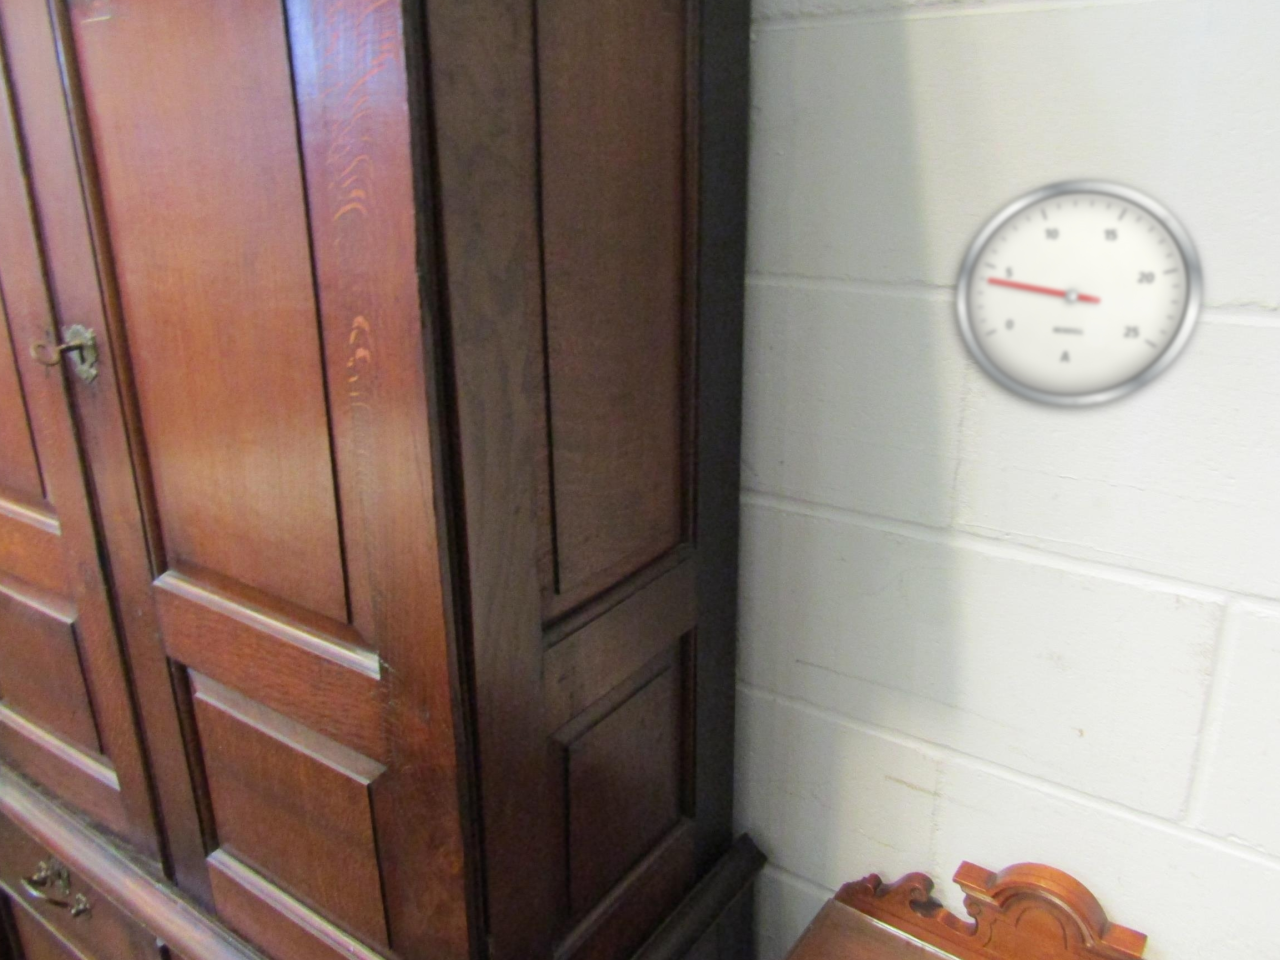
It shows 4 (A)
